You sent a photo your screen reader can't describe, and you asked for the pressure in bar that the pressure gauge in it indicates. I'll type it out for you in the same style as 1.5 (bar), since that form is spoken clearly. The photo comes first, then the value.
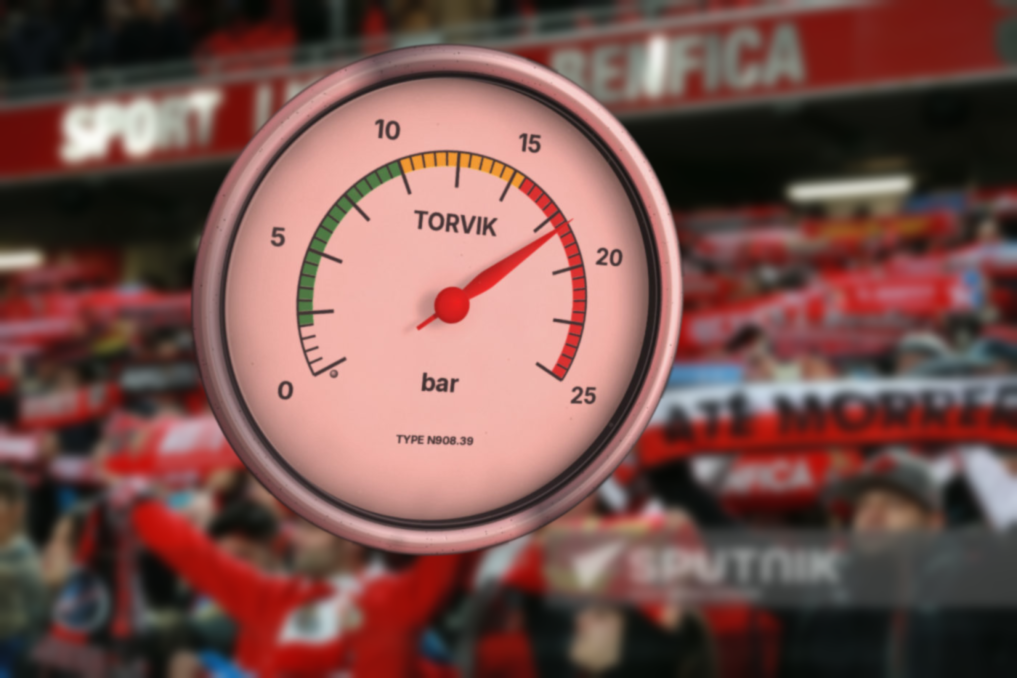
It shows 18 (bar)
